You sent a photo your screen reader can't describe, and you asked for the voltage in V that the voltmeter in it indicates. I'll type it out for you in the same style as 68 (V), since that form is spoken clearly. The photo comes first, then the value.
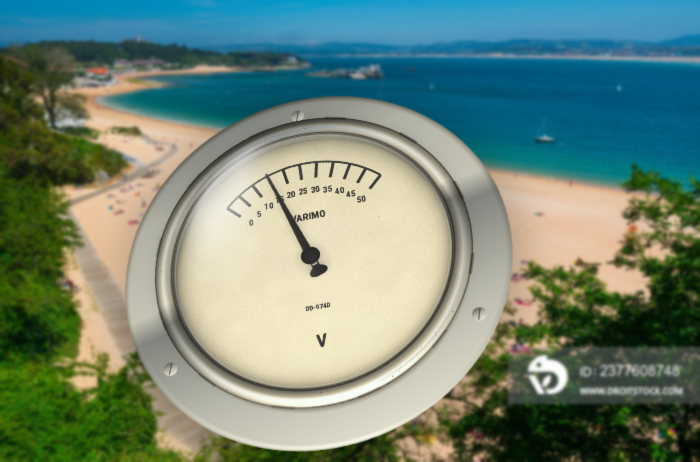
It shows 15 (V)
